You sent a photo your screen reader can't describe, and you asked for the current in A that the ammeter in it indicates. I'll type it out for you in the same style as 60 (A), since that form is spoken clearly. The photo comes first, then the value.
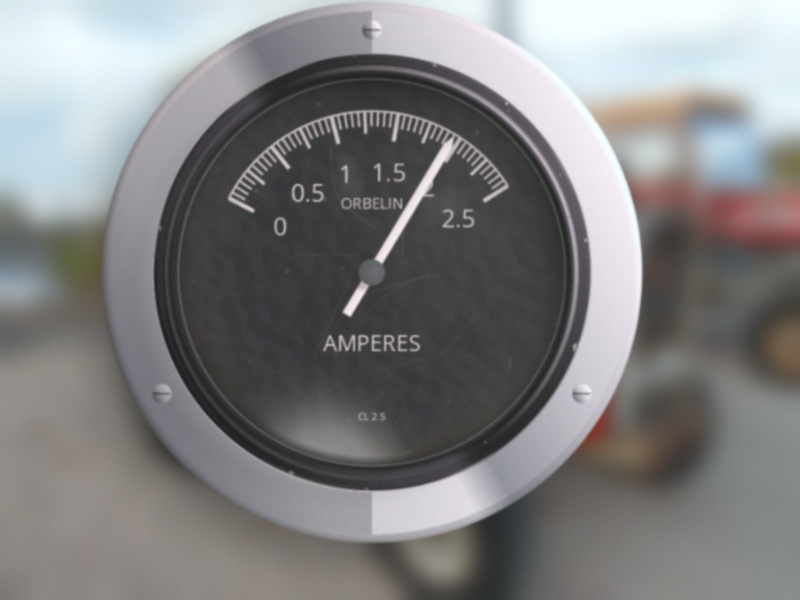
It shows 1.95 (A)
